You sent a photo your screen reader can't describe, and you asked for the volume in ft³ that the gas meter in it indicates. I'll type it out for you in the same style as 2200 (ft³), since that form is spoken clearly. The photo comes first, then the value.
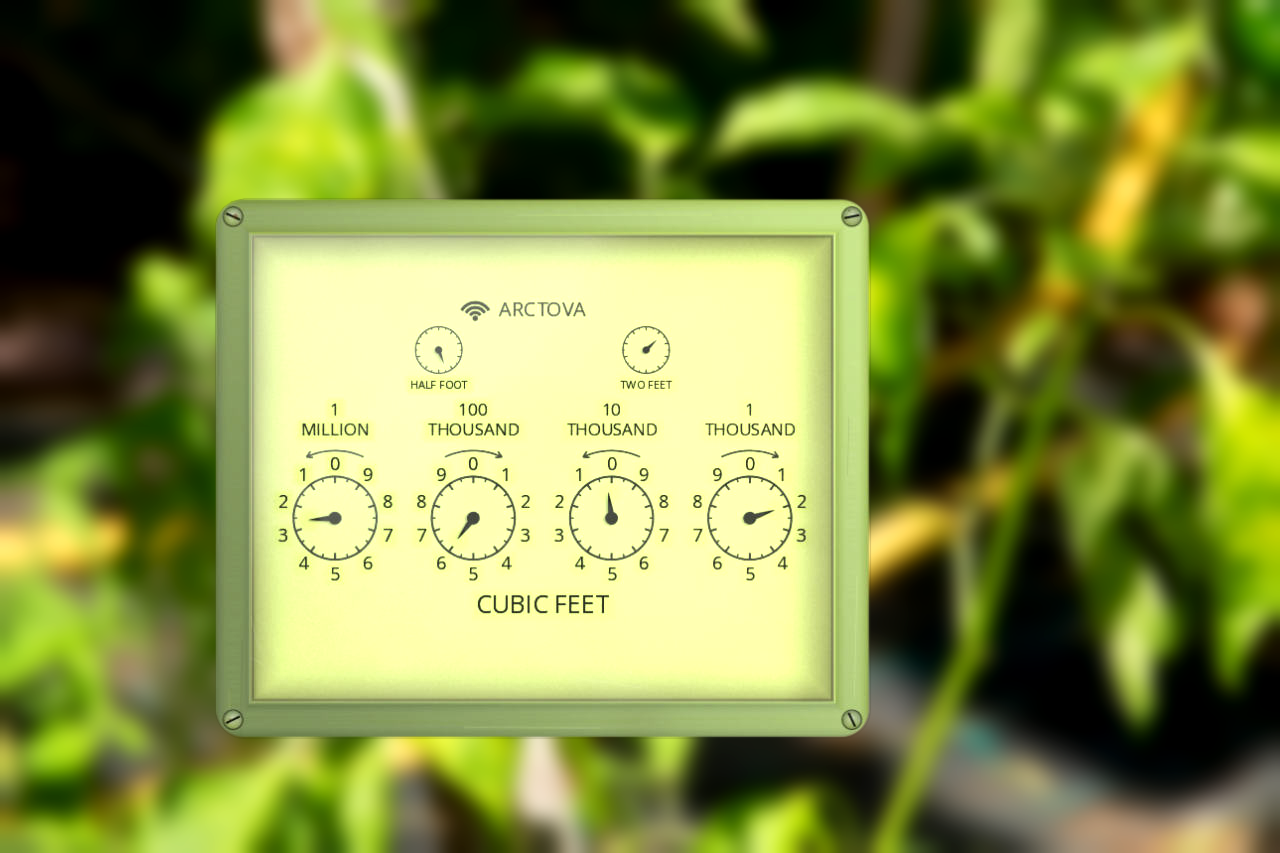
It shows 260200 (ft³)
